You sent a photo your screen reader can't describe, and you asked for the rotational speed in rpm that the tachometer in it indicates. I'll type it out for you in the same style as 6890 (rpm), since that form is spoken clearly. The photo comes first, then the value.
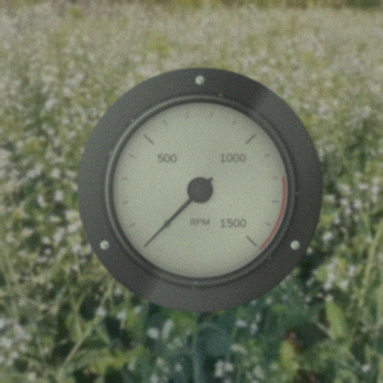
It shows 0 (rpm)
